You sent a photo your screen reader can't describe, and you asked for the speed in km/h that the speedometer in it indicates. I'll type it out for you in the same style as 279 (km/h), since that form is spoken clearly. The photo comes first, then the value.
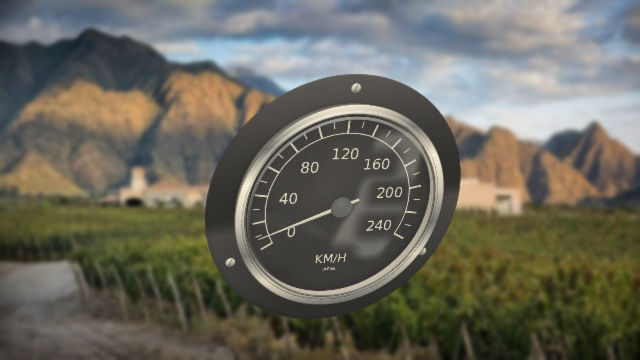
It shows 10 (km/h)
